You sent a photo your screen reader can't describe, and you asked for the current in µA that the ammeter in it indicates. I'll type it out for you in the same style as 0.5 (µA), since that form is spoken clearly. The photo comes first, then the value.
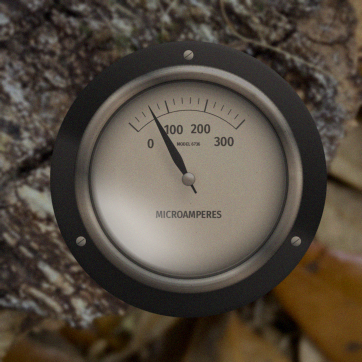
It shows 60 (µA)
